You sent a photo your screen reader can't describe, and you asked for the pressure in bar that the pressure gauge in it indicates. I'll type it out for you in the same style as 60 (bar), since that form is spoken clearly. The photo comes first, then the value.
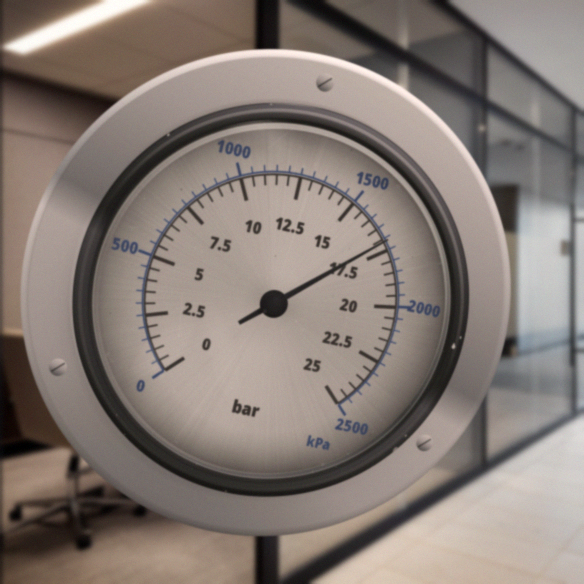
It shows 17 (bar)
